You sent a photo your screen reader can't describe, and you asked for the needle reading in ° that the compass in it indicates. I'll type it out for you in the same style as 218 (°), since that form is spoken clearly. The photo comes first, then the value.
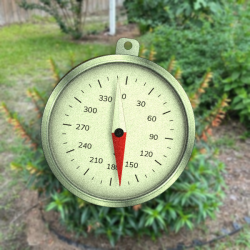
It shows 170 (°)
